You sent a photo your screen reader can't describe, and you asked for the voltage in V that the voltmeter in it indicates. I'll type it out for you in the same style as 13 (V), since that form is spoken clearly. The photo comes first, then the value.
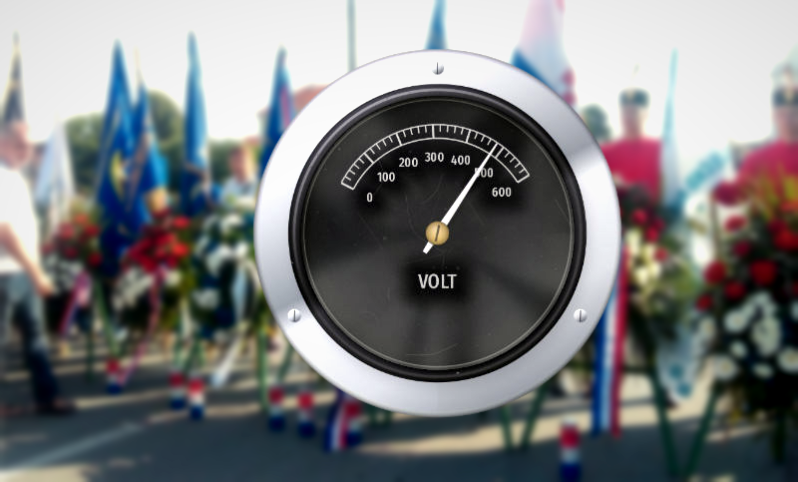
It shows 480 (V)
